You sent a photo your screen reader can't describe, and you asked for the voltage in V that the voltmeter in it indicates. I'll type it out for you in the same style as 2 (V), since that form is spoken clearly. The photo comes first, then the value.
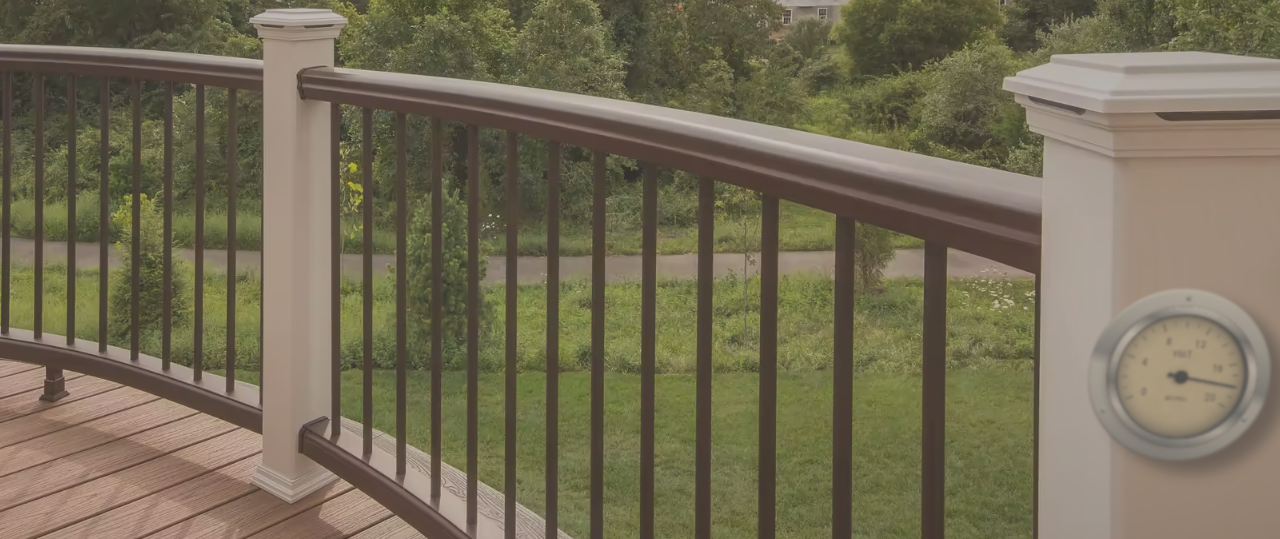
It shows 18 (V)
